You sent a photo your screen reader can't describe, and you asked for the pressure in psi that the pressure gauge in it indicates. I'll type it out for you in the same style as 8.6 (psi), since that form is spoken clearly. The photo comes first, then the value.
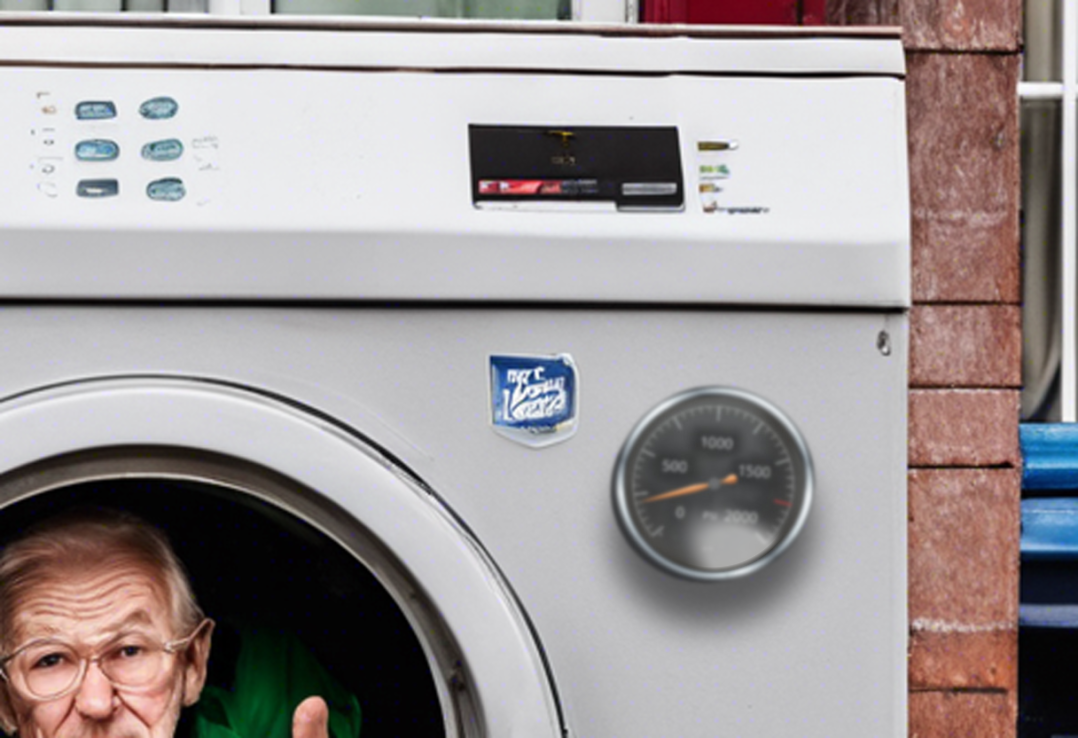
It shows 200 (psi)
